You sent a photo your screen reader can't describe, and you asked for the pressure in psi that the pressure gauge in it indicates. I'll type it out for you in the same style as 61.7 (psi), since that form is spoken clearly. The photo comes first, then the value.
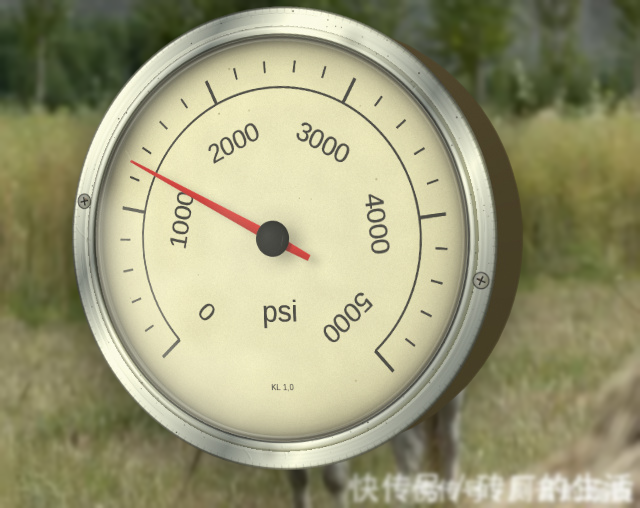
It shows 1300 (psi)
